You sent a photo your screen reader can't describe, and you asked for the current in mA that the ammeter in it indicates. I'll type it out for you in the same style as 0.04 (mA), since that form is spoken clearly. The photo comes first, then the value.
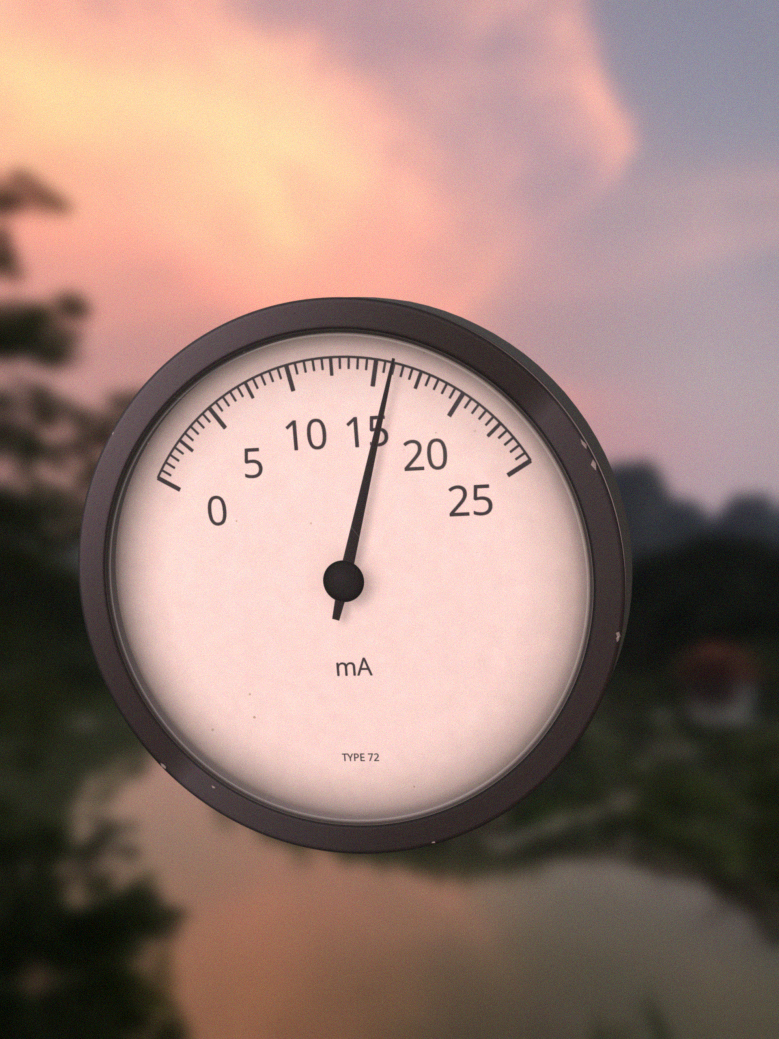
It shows 16 (mA)
